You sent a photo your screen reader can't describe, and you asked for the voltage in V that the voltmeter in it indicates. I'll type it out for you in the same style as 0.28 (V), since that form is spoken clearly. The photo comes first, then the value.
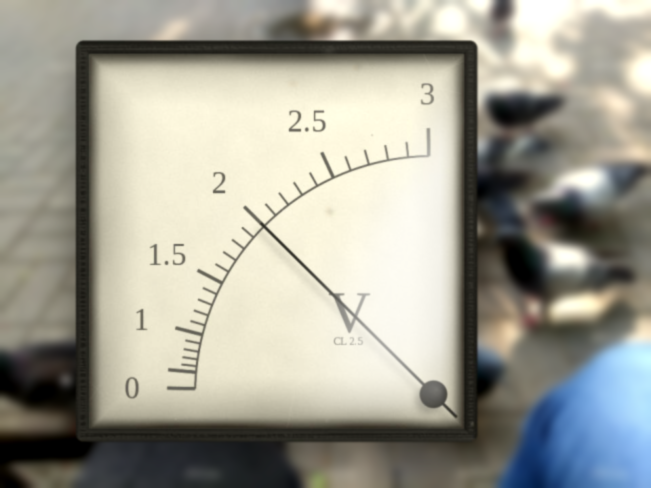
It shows 2 (V)
